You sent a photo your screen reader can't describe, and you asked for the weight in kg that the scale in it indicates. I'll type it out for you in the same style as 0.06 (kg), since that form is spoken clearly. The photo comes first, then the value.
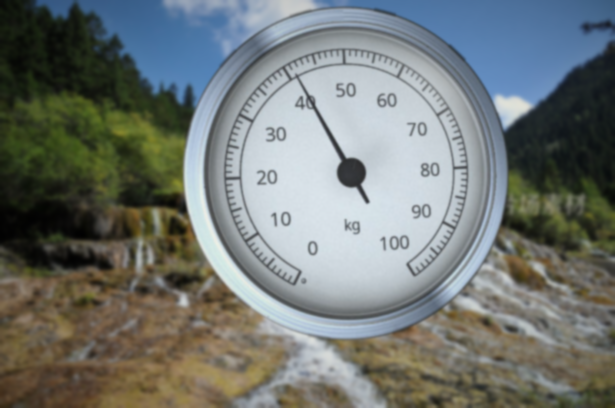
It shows 41 (kg)
